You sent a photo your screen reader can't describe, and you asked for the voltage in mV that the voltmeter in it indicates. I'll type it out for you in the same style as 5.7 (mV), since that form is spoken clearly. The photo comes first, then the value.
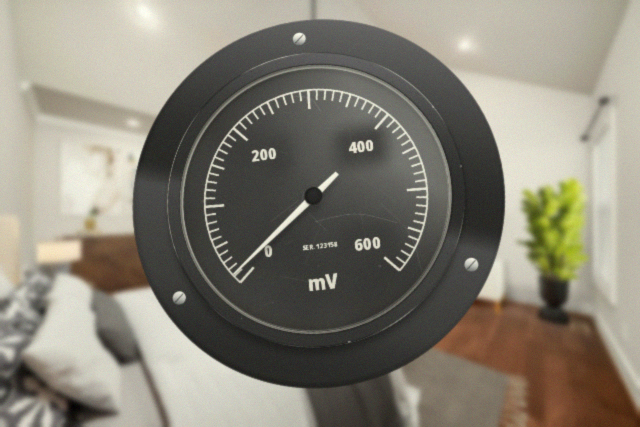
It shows 10 (mV)
